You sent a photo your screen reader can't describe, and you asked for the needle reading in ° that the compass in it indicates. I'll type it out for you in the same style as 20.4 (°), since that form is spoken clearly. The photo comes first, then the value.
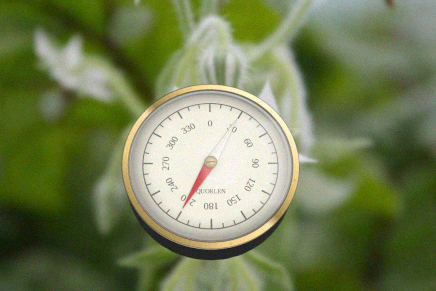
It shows 210 (°)
